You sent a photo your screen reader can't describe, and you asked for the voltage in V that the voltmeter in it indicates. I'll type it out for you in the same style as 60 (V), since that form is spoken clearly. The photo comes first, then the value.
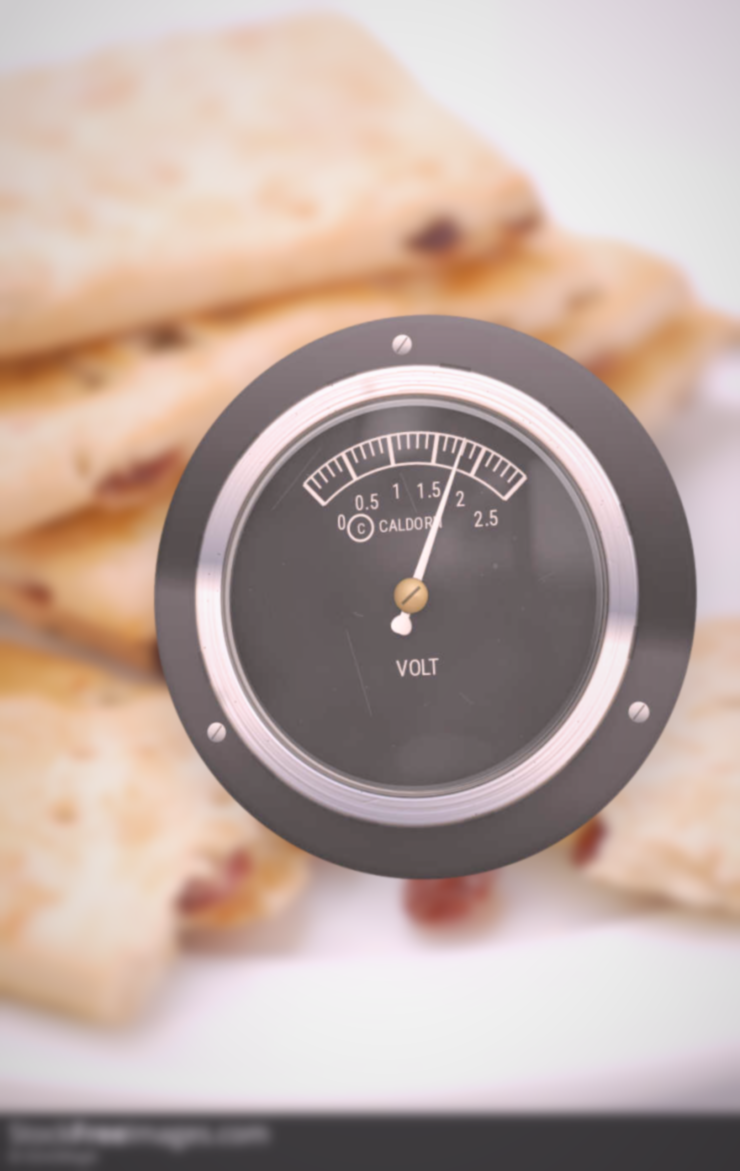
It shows 1.8 (V)
